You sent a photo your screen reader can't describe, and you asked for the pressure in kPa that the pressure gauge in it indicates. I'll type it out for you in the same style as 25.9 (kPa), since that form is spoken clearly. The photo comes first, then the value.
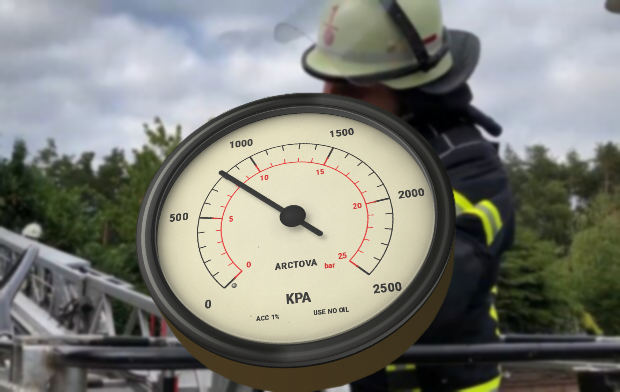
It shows 800 (kPa)
